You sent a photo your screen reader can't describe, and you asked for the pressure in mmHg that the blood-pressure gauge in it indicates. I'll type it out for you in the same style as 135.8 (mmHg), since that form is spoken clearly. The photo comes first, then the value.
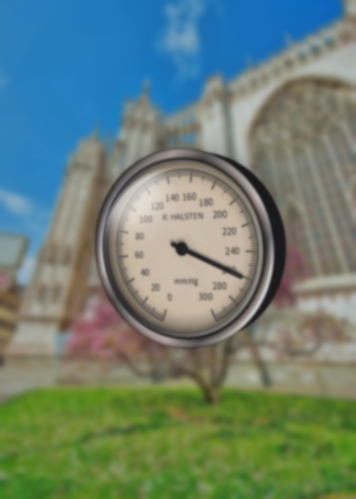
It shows 260 (mmHg)
